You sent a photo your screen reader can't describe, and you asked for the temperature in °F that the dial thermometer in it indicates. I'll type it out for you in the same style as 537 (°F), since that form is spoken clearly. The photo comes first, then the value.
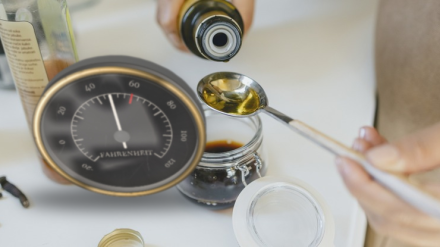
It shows 48 (°F)
